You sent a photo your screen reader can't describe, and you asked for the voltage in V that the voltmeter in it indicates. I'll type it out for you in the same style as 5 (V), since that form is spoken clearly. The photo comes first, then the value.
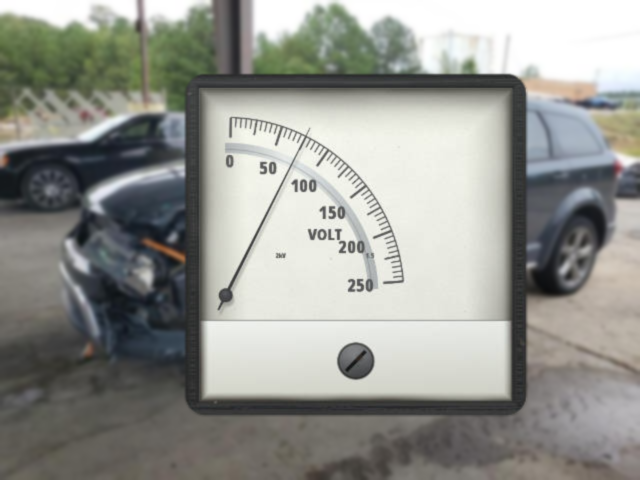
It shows 75 (V)
